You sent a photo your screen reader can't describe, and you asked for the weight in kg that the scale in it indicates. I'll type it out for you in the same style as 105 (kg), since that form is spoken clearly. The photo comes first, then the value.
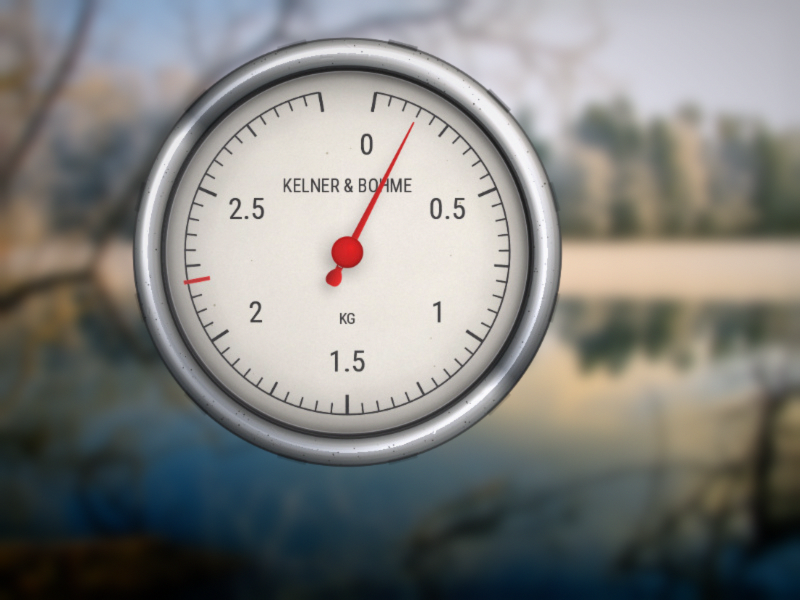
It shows 0.15 (kg)
